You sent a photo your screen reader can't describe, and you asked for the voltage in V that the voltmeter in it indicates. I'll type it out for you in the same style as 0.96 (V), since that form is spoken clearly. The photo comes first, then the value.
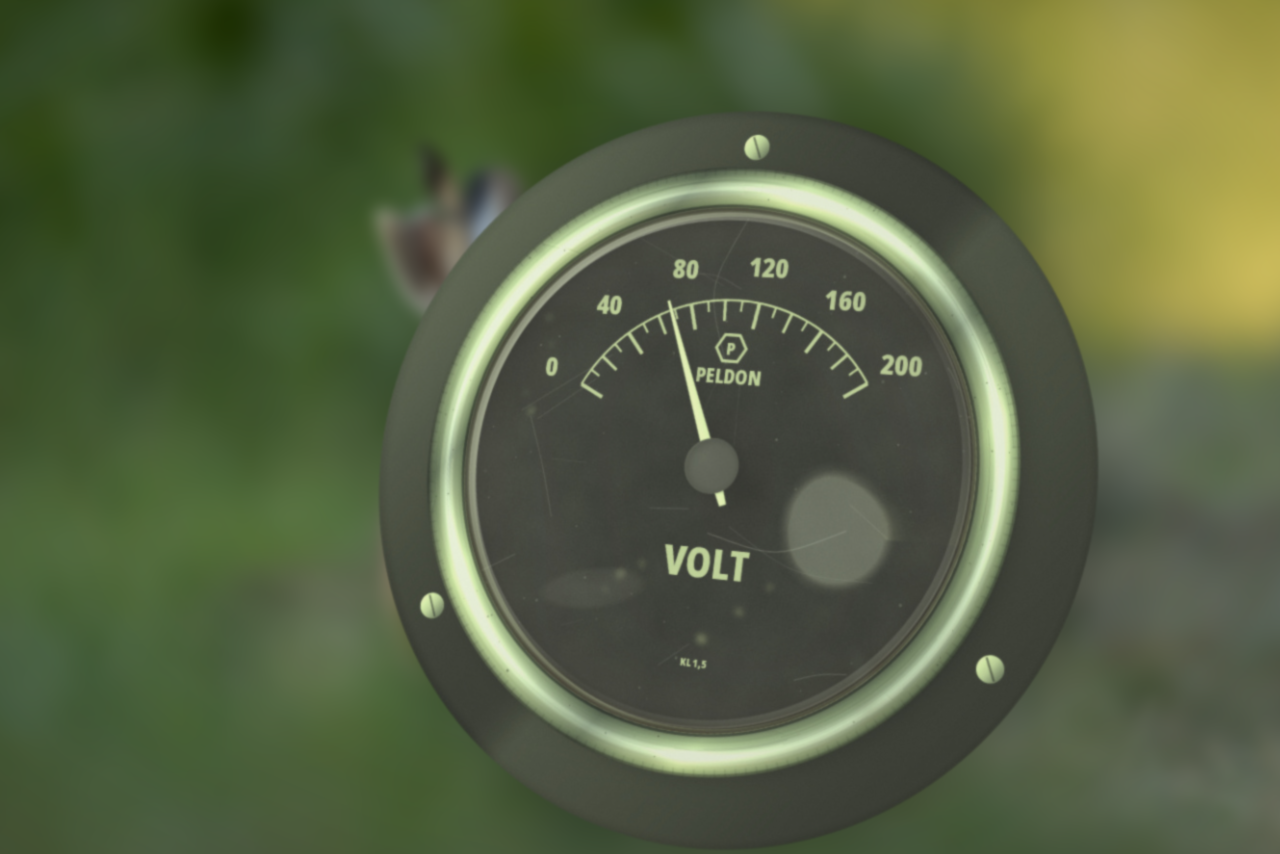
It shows 70 (V)
